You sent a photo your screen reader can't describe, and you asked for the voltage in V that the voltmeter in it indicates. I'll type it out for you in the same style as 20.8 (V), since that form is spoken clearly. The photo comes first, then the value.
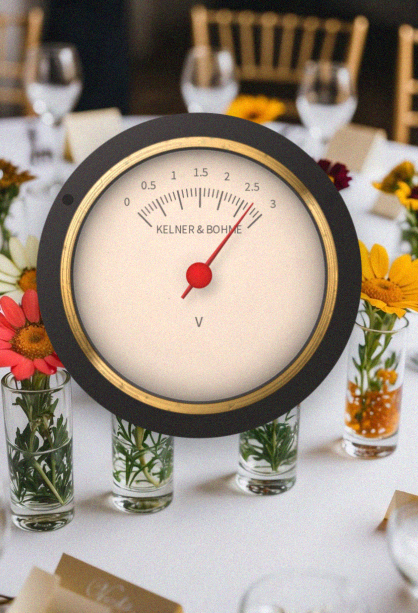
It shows 2.7 (V)
